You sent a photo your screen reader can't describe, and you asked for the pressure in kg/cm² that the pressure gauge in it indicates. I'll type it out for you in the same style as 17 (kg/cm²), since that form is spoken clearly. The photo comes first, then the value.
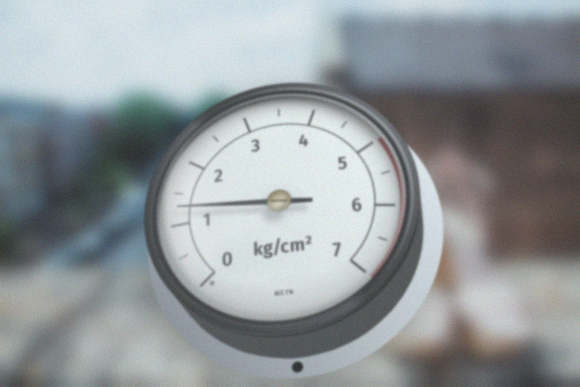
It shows 1.25 (kg/cm²)
